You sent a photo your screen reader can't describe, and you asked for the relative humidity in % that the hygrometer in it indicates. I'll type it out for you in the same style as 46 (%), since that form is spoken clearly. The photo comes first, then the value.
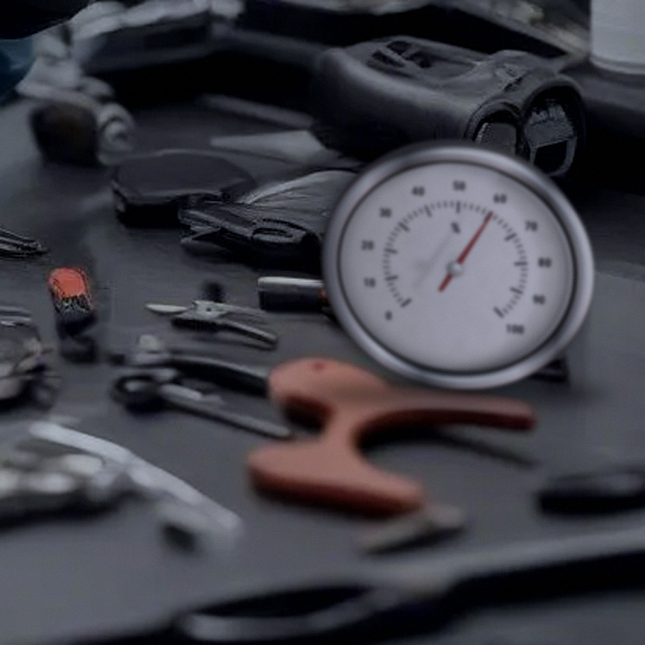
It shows 60 (%)
